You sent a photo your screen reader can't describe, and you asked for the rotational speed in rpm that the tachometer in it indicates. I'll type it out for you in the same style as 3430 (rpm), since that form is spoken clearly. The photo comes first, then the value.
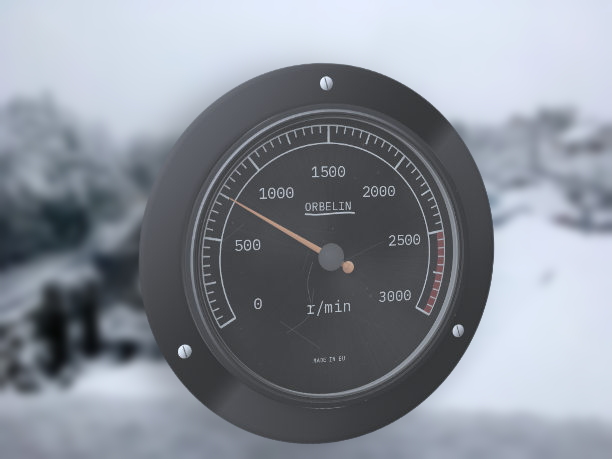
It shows 750 (rpm)
